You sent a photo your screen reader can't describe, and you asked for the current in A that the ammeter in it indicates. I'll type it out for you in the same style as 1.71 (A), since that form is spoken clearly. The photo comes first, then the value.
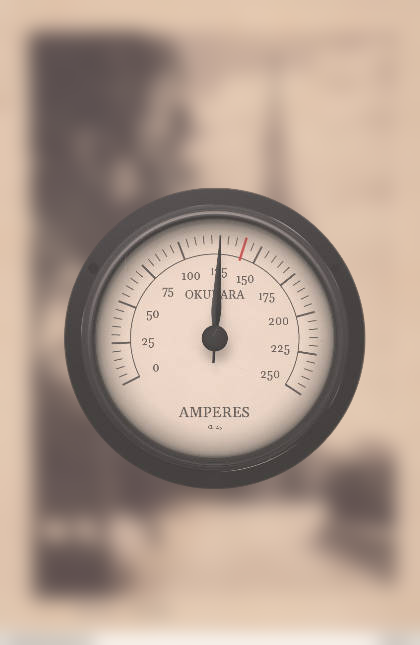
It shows 125 (A)
